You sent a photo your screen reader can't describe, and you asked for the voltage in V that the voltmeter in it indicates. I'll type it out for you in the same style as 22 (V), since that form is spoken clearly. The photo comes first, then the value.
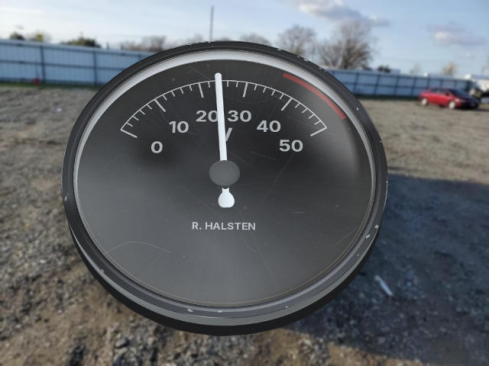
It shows 24 (V)
